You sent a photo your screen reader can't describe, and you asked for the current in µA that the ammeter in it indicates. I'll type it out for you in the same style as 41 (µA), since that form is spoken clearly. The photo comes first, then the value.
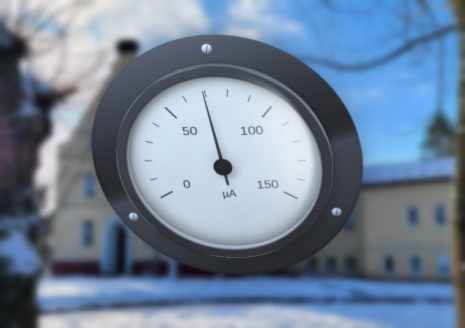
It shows 70 (µA)
